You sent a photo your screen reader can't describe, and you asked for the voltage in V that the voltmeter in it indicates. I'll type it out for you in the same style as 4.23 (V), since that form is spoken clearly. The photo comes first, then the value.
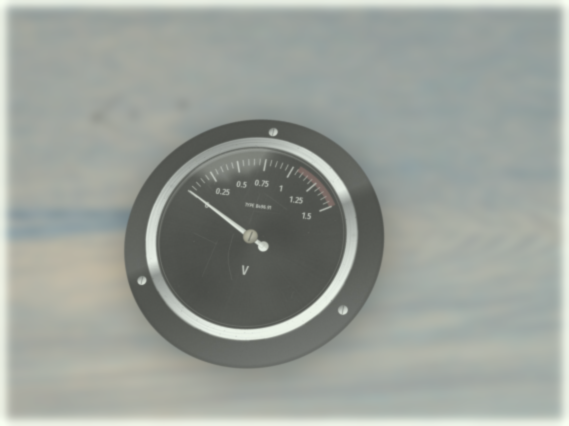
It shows 0 (V)
